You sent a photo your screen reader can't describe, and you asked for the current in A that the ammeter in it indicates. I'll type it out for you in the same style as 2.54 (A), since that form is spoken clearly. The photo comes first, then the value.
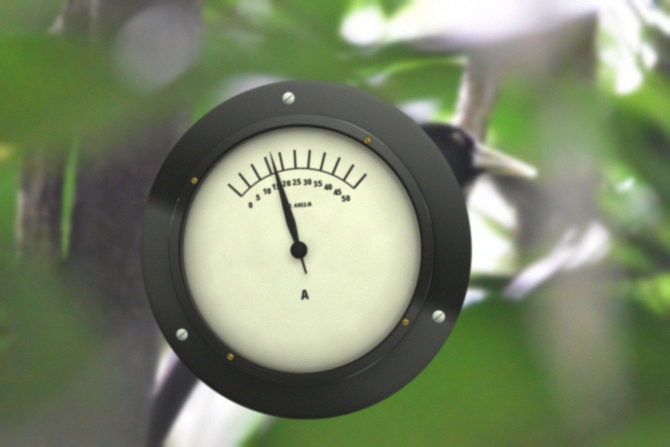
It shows 17.5 (A)
